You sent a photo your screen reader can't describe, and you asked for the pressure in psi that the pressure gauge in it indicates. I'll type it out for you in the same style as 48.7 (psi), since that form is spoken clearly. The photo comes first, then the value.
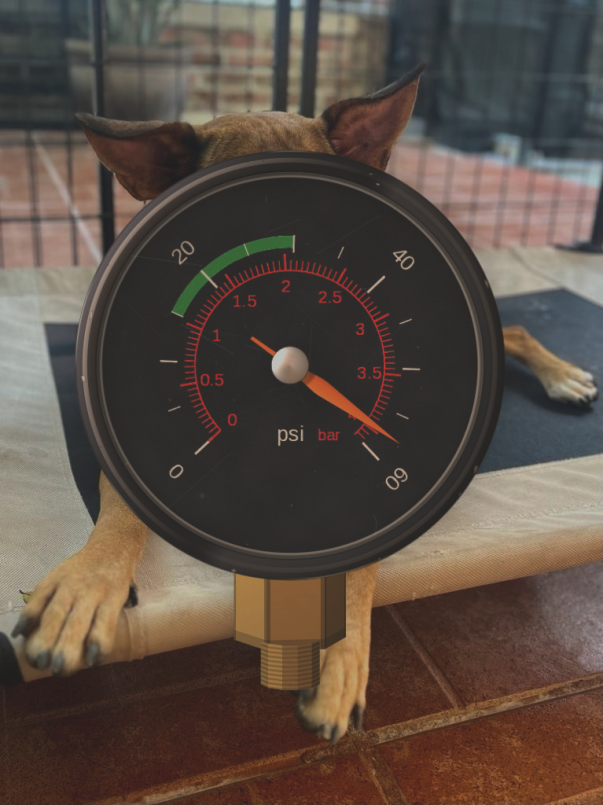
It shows 57.5 (psi)
